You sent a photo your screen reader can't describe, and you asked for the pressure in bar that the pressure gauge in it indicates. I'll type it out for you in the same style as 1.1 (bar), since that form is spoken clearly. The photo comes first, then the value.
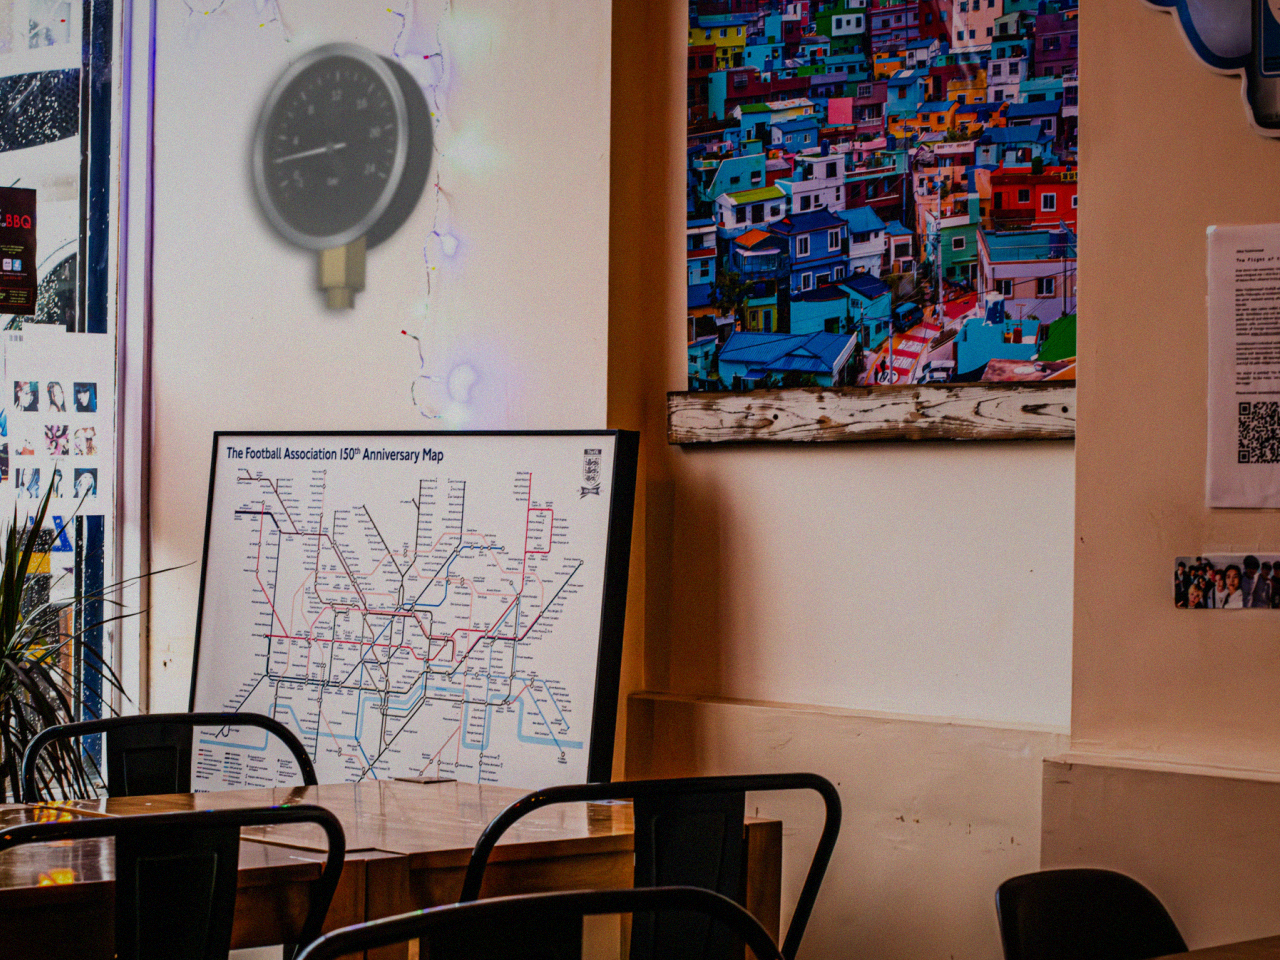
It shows 2 (bar)
